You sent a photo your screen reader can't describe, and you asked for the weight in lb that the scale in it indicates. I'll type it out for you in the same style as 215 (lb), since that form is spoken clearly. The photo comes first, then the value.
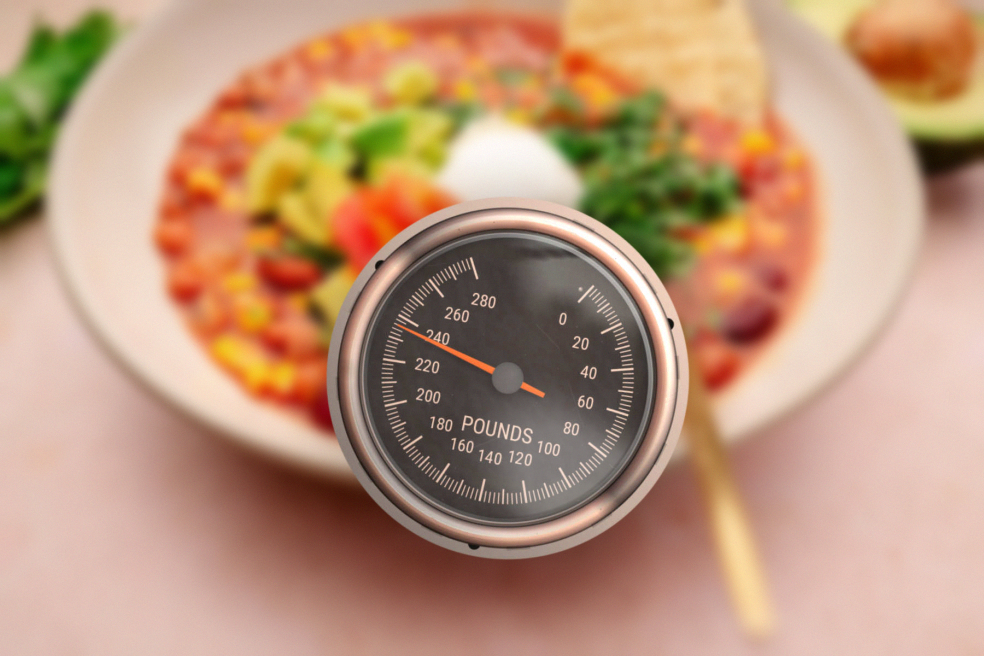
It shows 236 (lb)
